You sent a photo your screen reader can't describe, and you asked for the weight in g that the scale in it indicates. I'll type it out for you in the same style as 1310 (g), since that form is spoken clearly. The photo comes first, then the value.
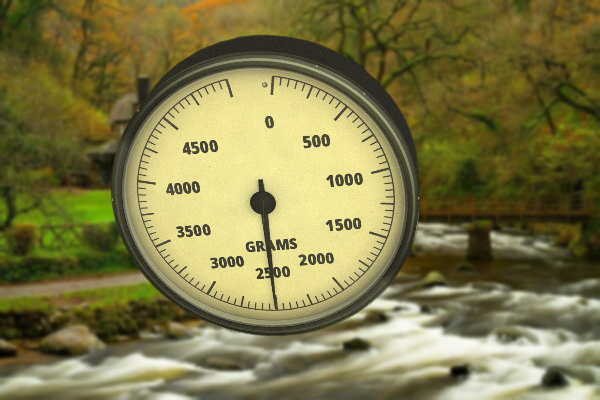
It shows 2500 (g)
